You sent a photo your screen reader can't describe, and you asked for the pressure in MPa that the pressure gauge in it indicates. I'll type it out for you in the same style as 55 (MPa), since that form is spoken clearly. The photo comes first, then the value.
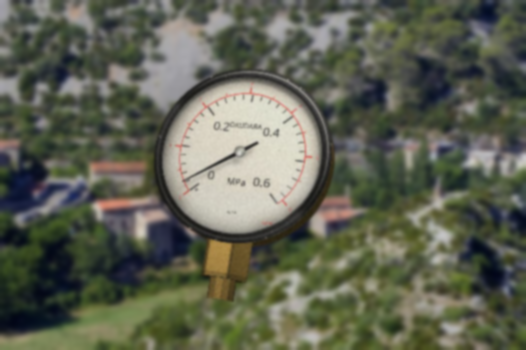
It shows 0.02 (MPa)
